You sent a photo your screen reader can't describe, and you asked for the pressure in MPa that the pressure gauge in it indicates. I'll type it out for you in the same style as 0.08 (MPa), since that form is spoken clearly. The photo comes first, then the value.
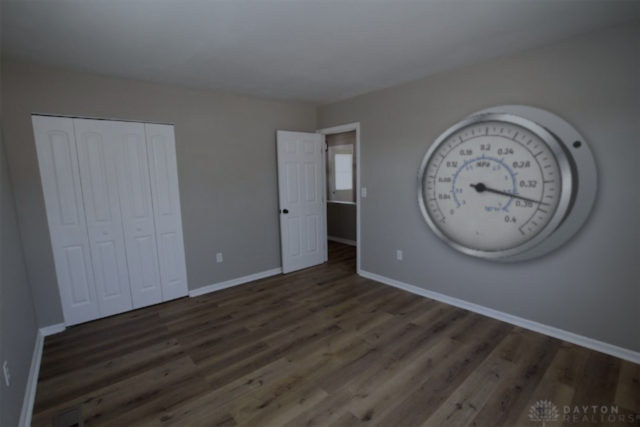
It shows 0.35 (MPa)
